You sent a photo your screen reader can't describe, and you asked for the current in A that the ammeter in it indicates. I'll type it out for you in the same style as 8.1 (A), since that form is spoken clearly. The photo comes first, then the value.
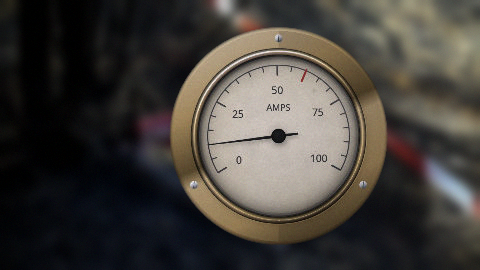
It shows 10 (A)
